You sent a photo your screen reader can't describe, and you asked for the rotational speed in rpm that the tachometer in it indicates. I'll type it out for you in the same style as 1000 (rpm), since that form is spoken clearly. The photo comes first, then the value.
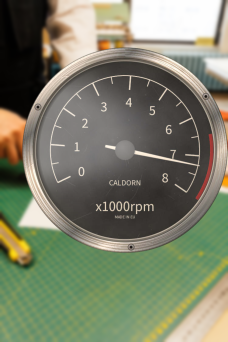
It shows 7250 (rpm)
